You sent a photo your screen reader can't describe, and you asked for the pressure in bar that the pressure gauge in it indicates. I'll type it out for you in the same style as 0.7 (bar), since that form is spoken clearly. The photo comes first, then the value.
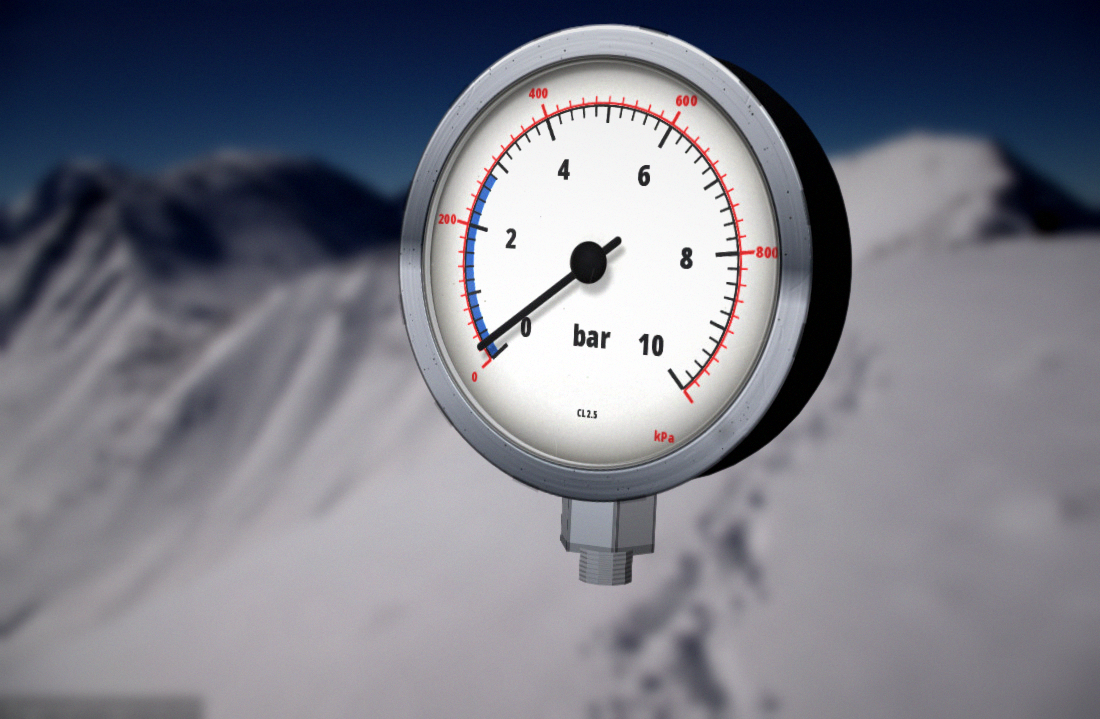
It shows 0.2 (bar)
